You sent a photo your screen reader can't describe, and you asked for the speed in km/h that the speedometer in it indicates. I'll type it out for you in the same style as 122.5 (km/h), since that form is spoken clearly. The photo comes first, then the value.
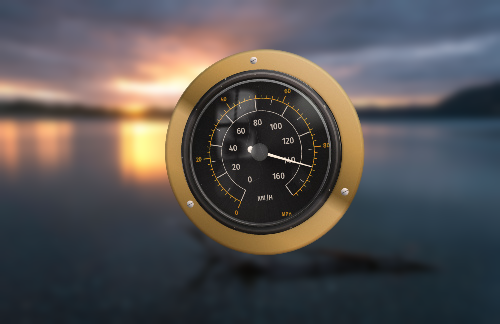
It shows 140 (km/h)
